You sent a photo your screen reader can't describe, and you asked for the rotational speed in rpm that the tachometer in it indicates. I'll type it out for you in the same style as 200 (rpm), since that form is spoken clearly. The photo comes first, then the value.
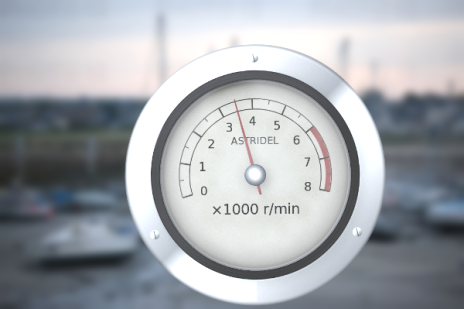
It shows 3500 (rpm)
